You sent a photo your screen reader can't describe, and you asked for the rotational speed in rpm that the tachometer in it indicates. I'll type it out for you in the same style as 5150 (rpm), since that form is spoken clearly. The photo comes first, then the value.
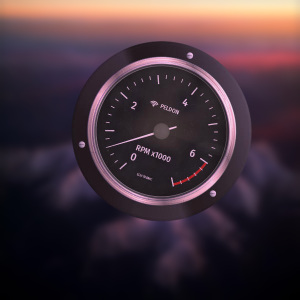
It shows 600 (rpm)
